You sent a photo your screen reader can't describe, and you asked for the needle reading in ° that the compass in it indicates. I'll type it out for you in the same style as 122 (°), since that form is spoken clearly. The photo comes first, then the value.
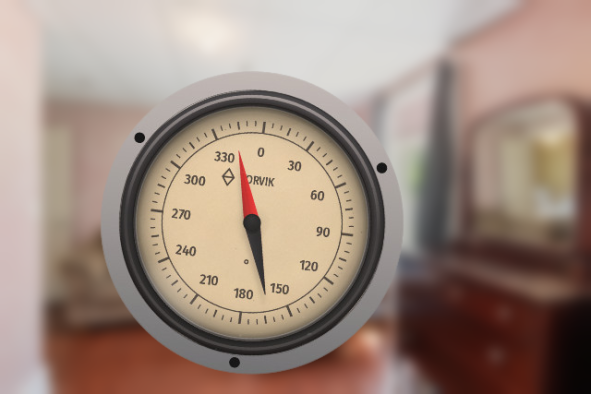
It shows 342.5 (°)
